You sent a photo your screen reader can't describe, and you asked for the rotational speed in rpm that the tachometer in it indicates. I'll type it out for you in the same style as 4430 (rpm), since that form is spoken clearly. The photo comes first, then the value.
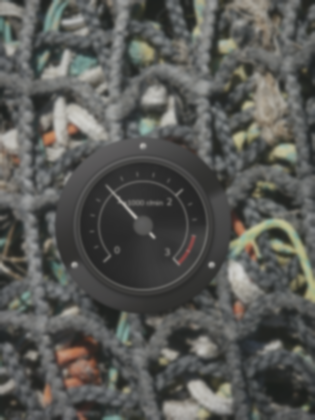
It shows 1000 (rpm)
